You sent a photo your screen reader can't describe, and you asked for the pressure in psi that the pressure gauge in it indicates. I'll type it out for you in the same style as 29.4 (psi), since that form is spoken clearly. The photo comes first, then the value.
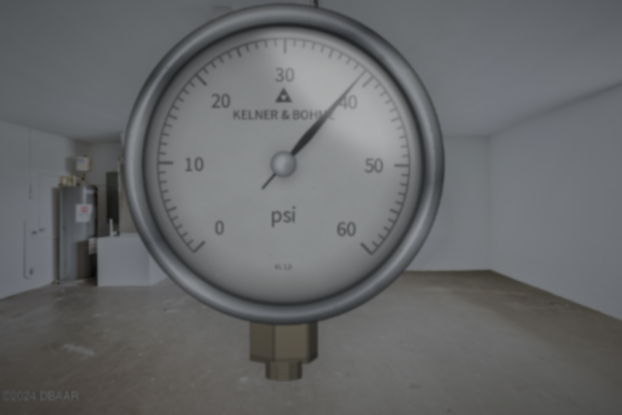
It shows 39 (psi)
